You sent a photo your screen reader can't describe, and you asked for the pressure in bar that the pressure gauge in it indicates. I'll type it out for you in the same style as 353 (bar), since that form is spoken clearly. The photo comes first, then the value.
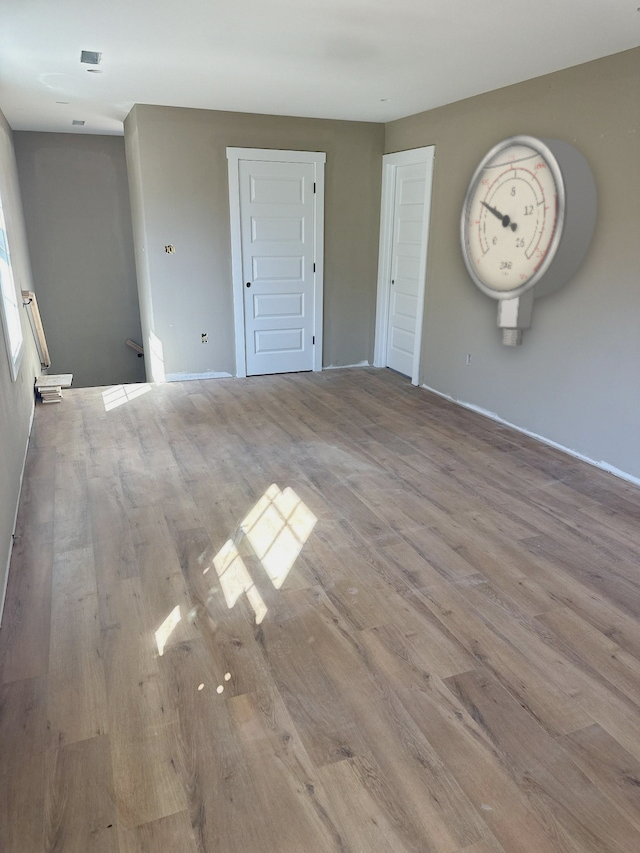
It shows 4 (bar)
